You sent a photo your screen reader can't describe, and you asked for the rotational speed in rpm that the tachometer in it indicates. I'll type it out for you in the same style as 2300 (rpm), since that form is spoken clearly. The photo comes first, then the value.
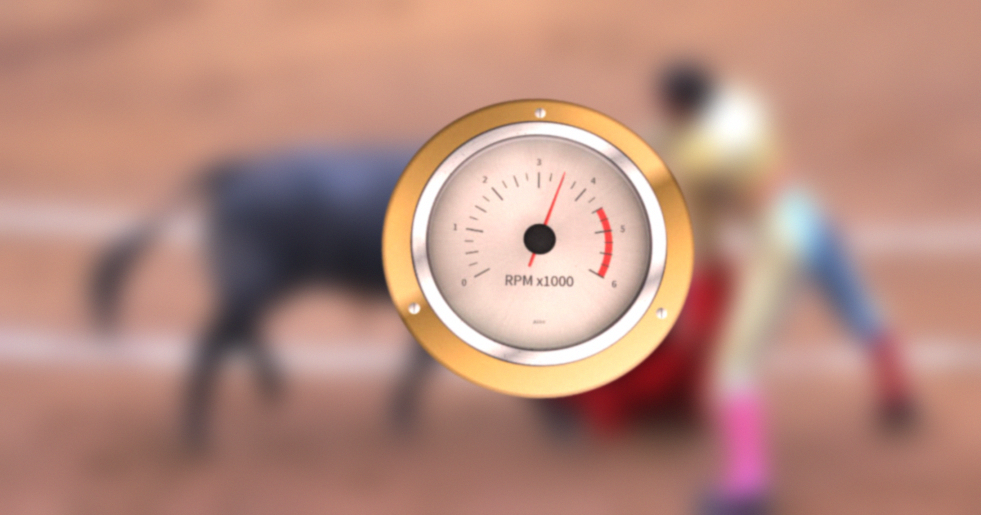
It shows 3500 (rpm)
